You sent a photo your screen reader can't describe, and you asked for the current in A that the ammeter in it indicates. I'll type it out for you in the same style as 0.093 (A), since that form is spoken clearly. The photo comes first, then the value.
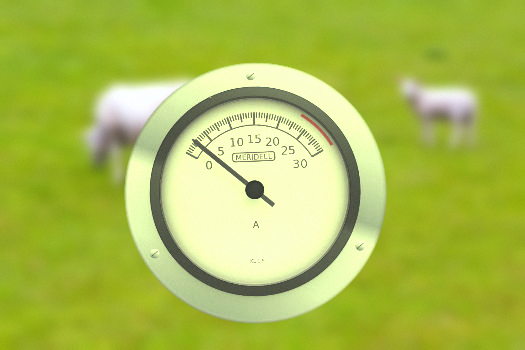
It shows 2.5 (A)
